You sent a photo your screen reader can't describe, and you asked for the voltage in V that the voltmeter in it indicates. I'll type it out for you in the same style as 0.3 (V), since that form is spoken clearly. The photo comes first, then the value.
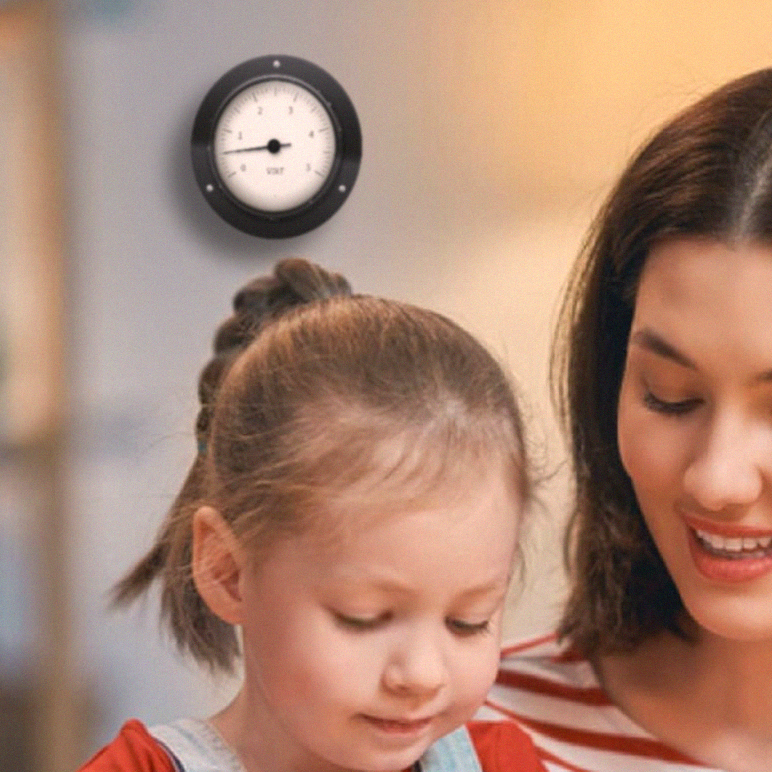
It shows 0.5 (V)
